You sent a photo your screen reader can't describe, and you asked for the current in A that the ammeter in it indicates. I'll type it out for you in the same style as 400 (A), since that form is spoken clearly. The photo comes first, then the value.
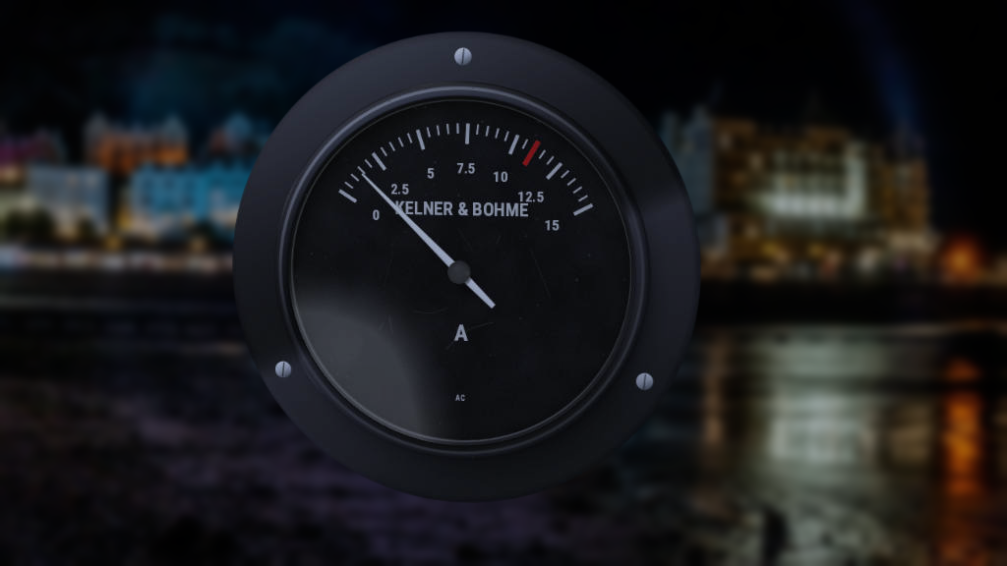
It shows 1.5 (A)
